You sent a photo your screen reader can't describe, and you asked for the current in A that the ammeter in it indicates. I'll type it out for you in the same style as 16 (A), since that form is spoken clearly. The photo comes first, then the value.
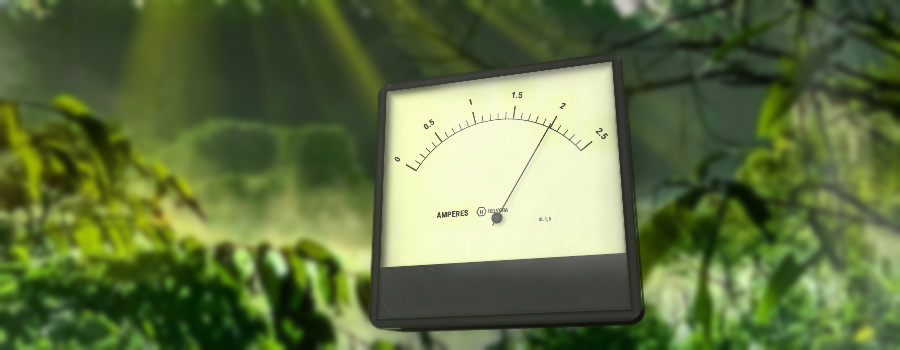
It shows 2 (A)
